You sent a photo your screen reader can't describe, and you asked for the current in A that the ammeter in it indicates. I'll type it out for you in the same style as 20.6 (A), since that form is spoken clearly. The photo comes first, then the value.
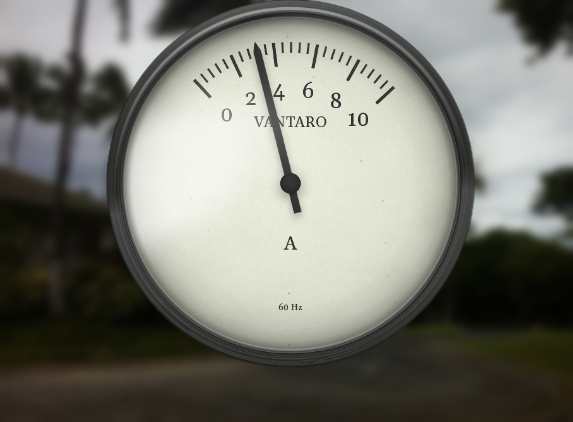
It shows 3.2 (A)
